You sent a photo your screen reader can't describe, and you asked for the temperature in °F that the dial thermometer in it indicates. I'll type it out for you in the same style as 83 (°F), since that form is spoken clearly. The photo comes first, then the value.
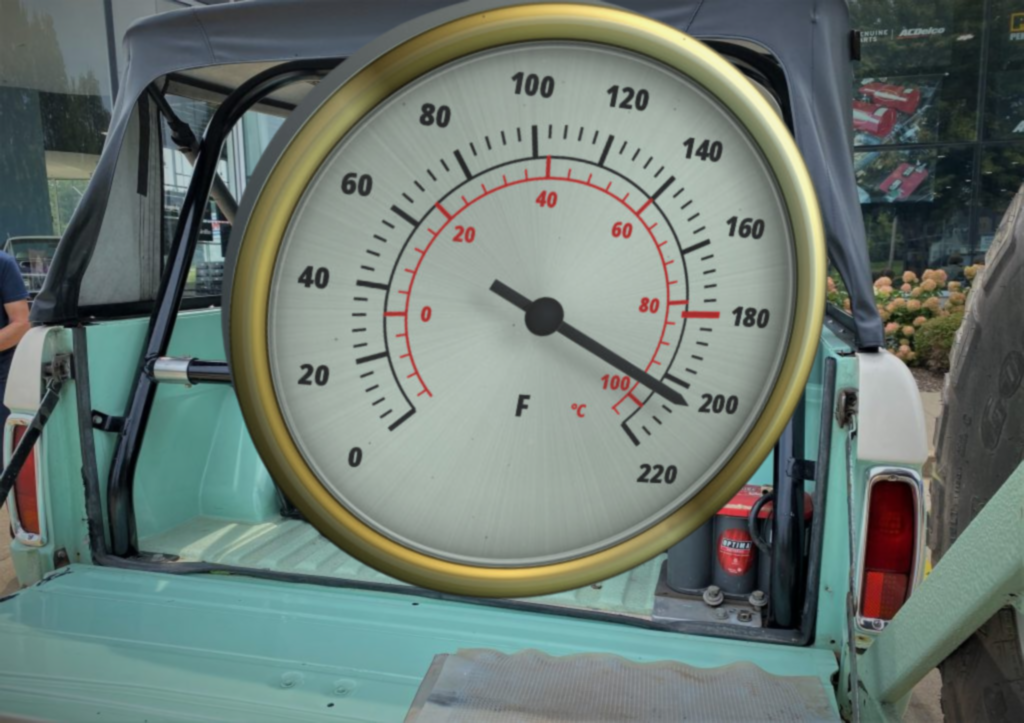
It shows 204 (°F)
